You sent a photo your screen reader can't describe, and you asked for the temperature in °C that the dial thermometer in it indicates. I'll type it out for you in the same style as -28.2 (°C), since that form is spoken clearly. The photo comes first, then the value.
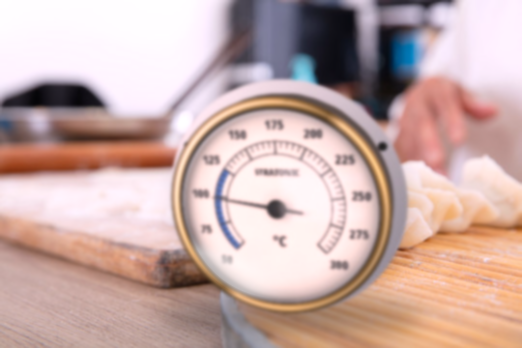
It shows 100 (°C)
